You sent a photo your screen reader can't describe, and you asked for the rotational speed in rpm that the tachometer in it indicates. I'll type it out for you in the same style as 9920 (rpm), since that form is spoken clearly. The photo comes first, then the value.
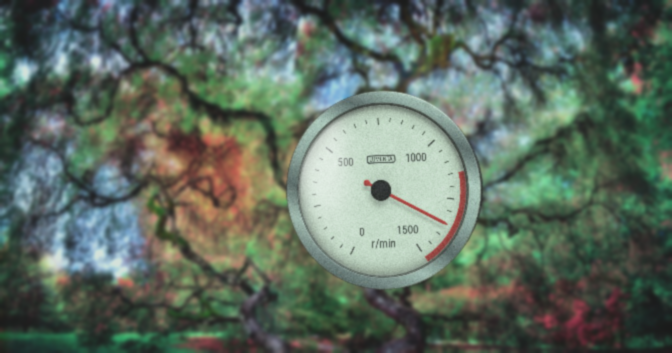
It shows 1350 (rpm)
